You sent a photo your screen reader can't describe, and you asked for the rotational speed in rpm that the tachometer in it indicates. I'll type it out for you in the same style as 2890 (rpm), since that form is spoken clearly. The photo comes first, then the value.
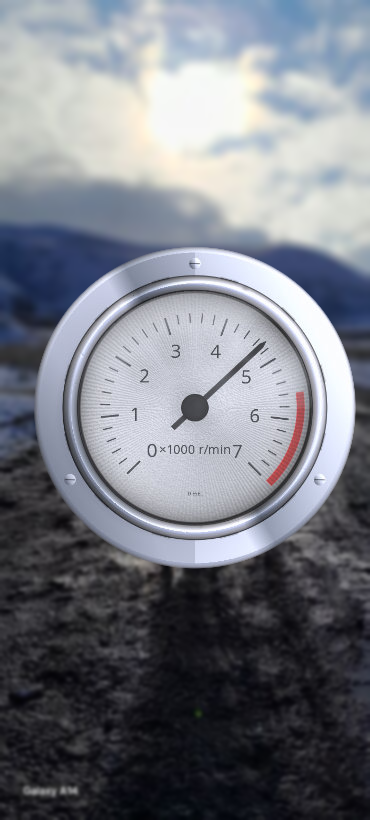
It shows 4700 (rpm)
